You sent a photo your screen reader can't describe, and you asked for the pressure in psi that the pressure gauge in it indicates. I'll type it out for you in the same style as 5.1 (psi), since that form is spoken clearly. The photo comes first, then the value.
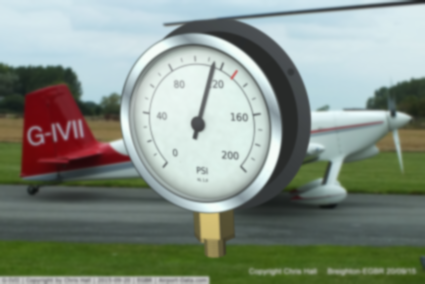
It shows 115 (psi)
